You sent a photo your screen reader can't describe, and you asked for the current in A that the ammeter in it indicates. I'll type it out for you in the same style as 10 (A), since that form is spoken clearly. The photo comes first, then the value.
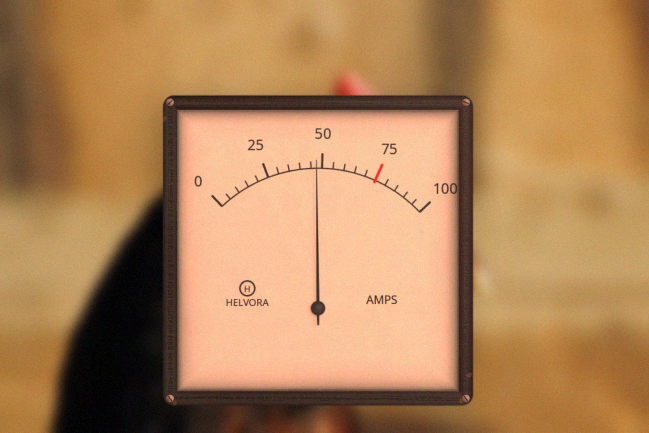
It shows 47.5 (A)
